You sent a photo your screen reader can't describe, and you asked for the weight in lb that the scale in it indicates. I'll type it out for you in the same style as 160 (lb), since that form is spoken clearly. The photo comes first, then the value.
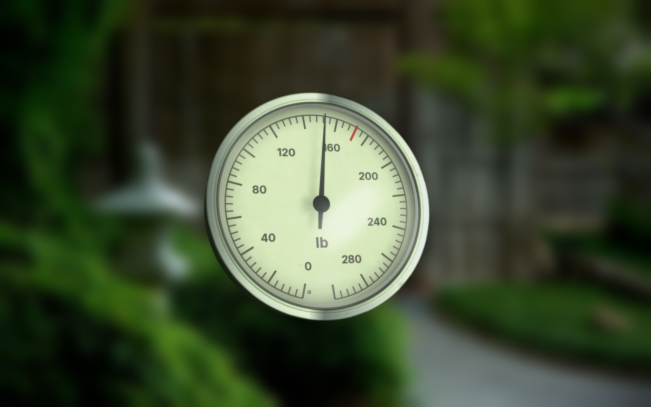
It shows 152 (lb)
